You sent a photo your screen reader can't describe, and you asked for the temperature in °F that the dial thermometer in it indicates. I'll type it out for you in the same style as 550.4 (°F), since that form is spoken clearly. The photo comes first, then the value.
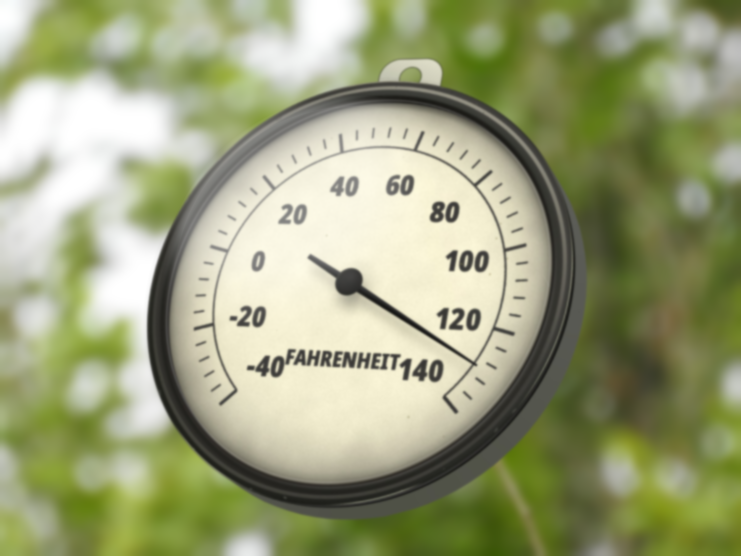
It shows 130 (°F)
